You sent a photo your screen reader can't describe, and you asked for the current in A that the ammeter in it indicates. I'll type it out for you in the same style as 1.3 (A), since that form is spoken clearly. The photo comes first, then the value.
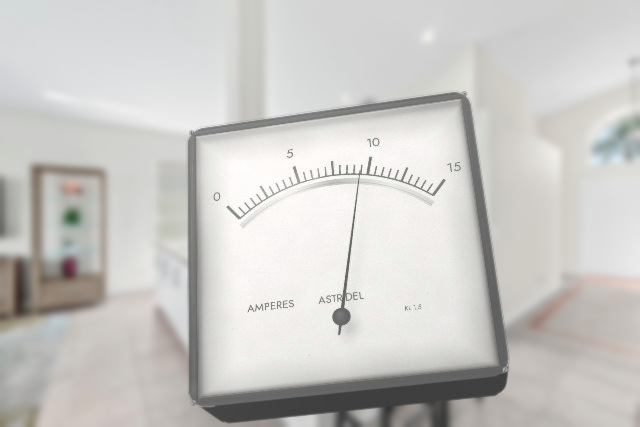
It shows 9.5 (A)
